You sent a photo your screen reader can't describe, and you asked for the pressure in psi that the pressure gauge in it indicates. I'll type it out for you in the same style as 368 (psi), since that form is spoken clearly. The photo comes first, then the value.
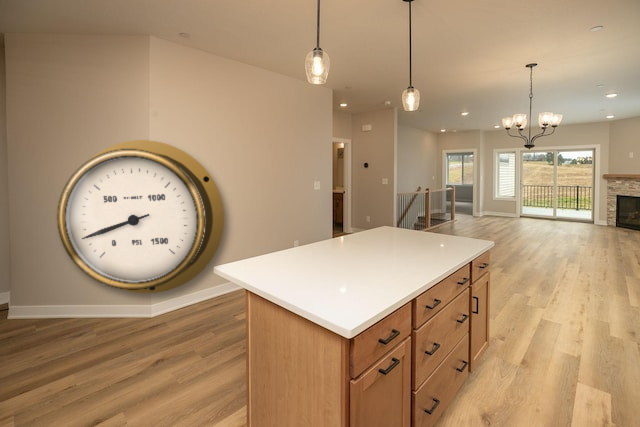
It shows 150 (psi)
